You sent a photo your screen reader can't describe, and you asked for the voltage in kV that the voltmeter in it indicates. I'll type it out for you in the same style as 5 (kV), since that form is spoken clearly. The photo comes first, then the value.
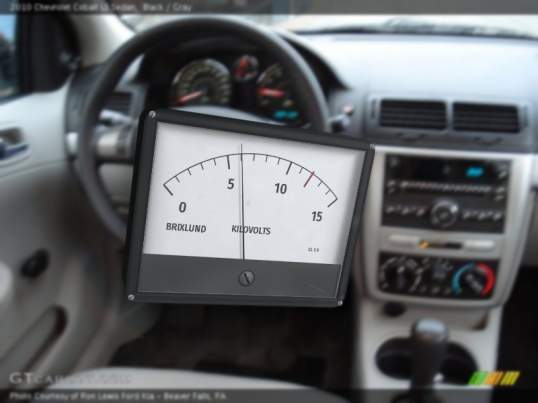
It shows 6 (kV)
